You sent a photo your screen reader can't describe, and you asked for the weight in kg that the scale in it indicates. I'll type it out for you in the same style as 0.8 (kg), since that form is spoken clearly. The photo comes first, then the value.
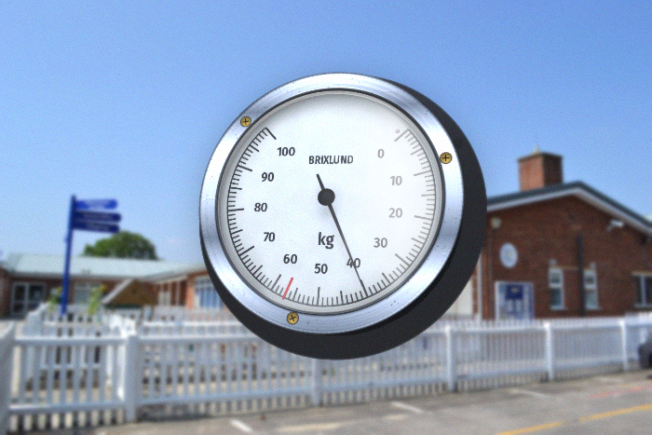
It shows 40 (kg)
